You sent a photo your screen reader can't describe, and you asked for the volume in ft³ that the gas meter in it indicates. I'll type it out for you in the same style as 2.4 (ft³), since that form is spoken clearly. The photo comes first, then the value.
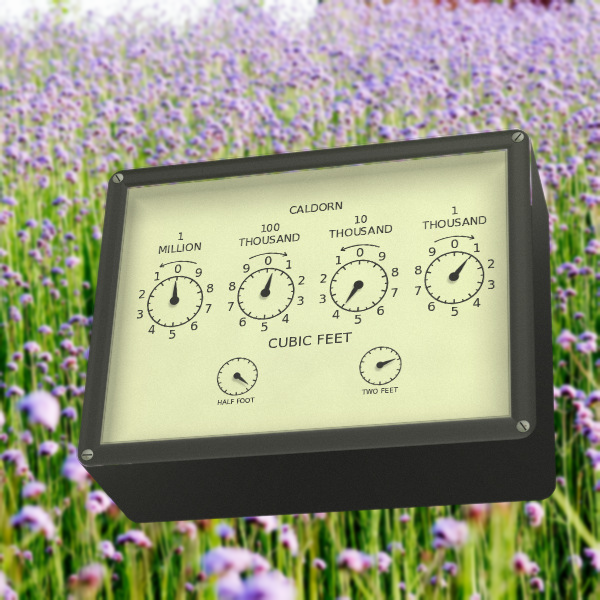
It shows 4100 (ft³)
